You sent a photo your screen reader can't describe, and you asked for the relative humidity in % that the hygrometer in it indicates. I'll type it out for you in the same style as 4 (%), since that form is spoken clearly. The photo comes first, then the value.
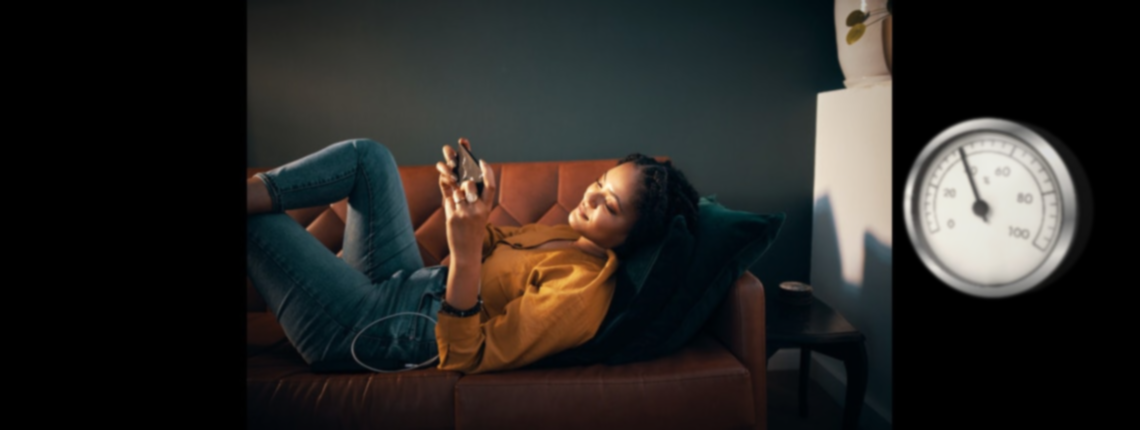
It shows 40 (%)
